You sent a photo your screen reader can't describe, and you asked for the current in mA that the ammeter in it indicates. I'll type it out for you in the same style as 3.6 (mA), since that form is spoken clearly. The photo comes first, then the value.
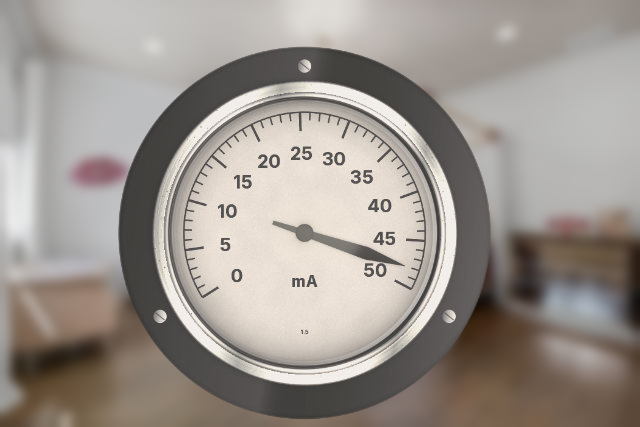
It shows 48 (mA)
